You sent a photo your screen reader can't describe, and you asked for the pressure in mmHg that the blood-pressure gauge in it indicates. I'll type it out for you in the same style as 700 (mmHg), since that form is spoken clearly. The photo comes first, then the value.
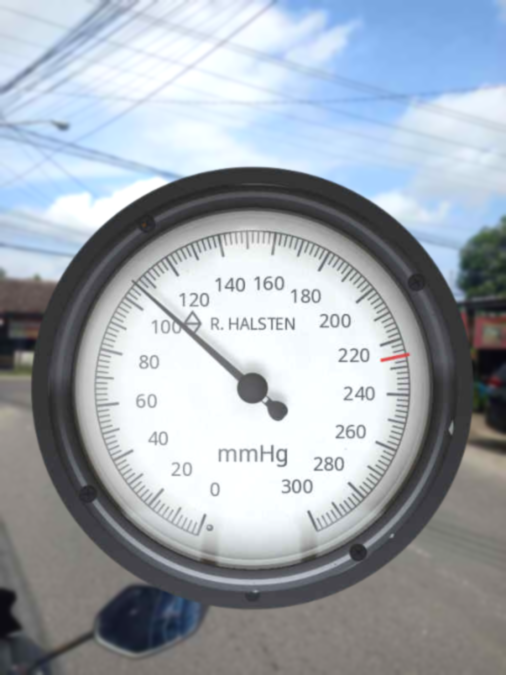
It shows 106 (mmHg)
